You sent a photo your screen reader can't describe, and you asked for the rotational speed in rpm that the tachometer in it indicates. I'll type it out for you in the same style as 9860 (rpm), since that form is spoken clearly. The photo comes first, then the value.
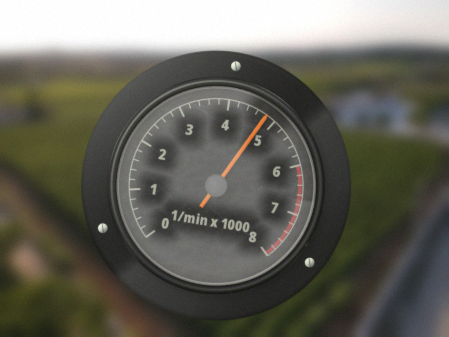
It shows 4800 (rpm)
